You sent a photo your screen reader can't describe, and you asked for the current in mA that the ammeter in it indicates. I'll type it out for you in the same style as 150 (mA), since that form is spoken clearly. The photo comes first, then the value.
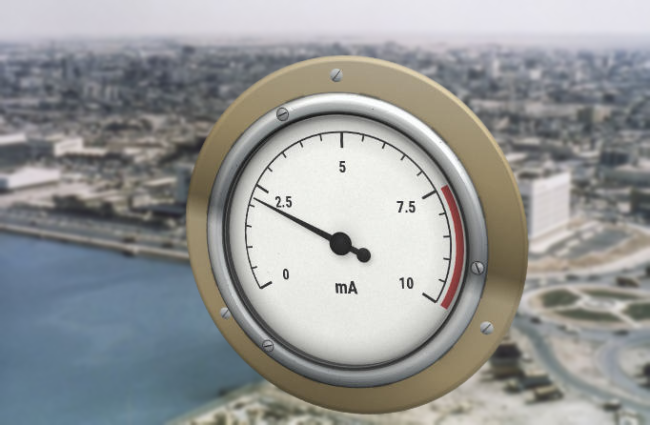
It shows 2.25 (mA)
